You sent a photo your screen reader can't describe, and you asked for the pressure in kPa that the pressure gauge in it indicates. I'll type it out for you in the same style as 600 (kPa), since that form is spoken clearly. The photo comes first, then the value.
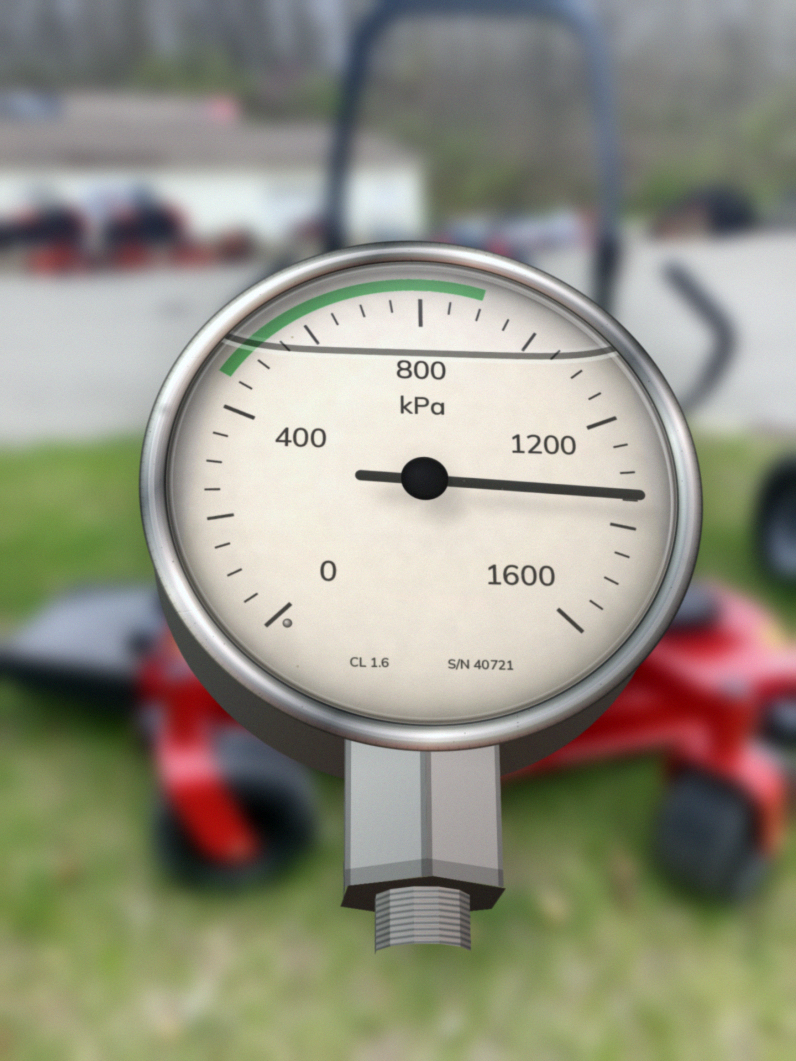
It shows 1350 (kPa)
